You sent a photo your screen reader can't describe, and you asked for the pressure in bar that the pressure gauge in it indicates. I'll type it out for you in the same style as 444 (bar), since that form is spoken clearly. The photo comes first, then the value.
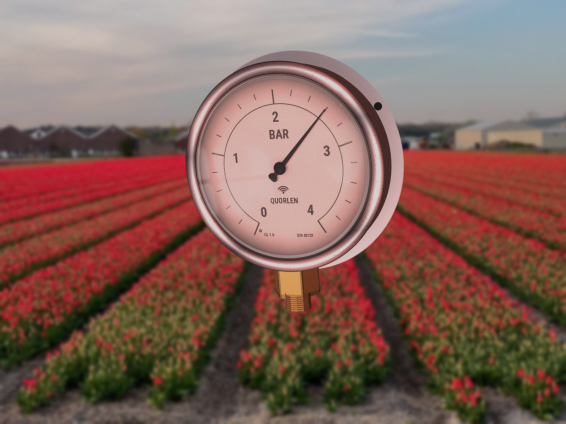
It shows 2.6 (bar)
